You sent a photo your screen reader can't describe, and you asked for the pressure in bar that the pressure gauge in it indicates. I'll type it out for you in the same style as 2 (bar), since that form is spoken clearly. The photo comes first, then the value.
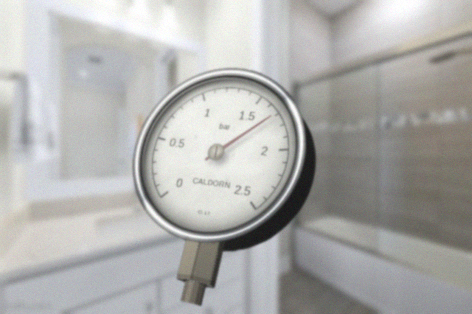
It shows 1.7 (bar)
